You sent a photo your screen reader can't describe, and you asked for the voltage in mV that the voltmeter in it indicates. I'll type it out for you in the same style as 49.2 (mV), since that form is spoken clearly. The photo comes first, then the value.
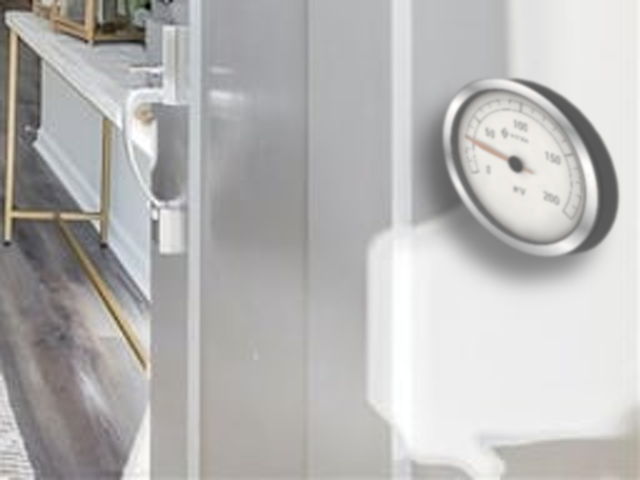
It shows 30 (mV)
